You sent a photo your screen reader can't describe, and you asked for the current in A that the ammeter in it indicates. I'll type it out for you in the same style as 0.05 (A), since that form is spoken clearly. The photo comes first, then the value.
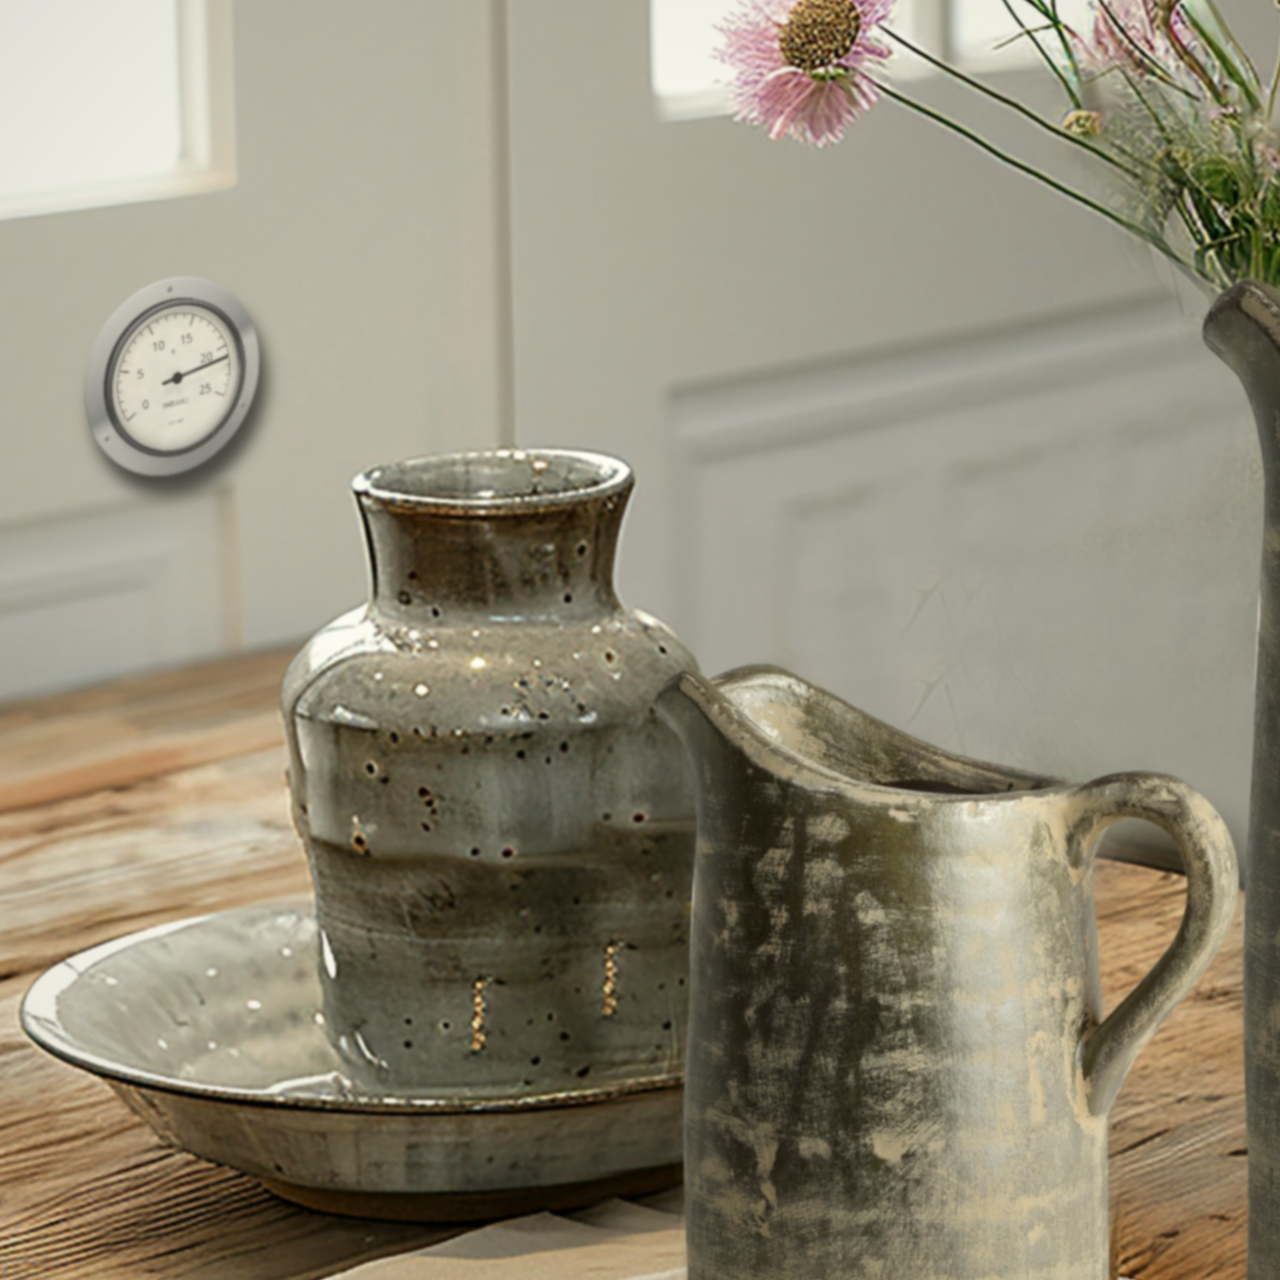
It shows 21 (A)
